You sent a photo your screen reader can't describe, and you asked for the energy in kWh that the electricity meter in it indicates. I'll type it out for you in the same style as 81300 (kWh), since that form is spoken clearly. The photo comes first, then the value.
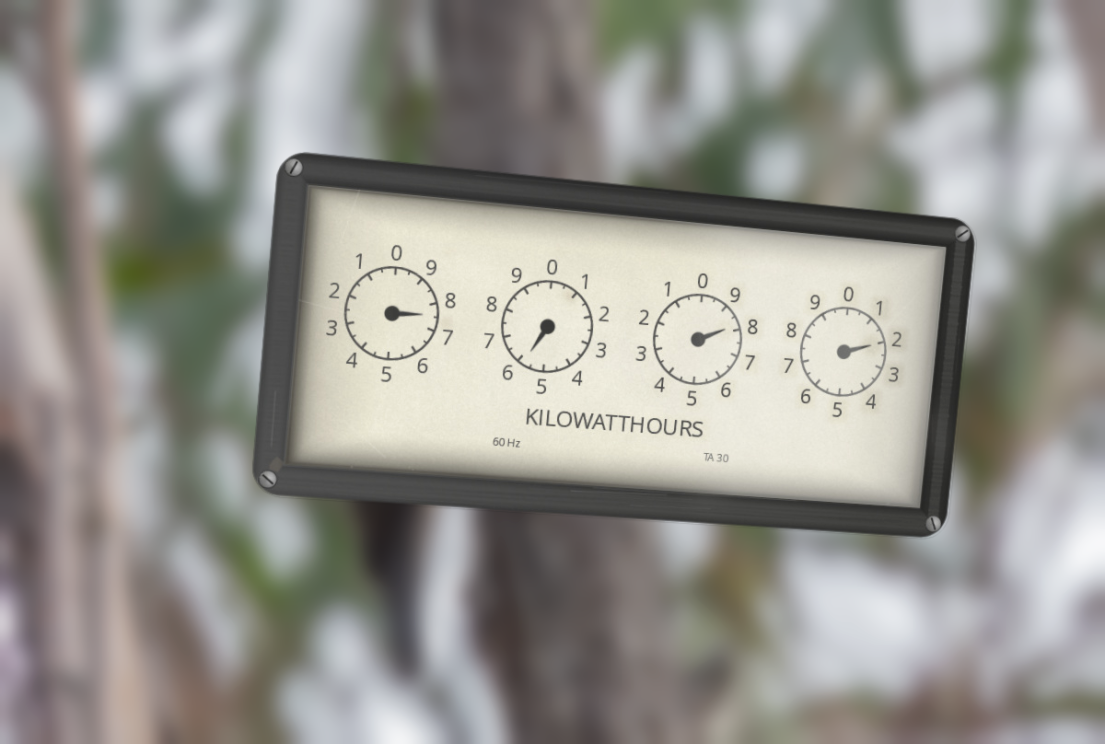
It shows 7582 (kWh)
